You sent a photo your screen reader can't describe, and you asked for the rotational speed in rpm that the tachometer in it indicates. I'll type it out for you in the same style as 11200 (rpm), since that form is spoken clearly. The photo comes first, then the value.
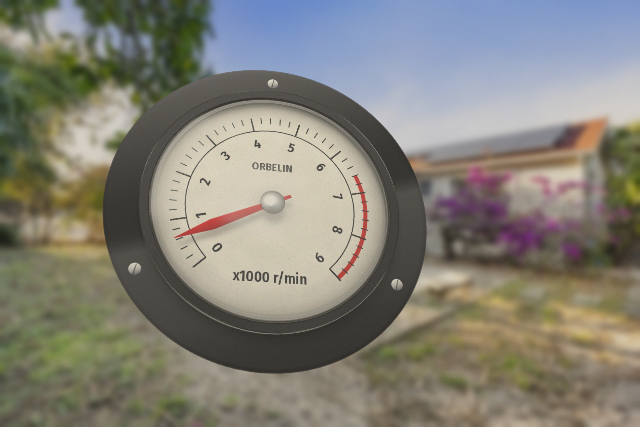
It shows 600 (rpm)
